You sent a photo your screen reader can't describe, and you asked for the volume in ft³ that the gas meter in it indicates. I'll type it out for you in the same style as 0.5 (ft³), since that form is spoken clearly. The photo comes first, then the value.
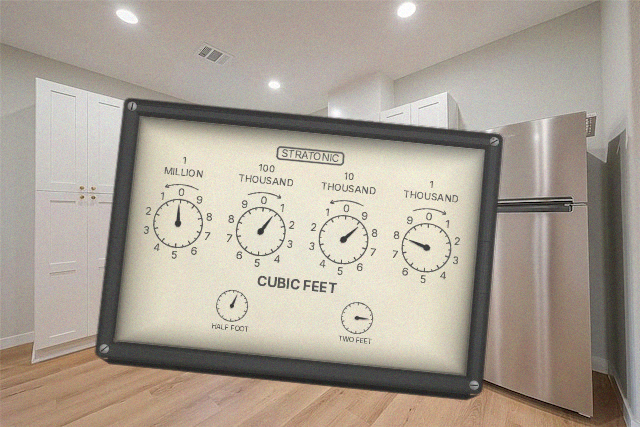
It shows 8800 (ft³)
